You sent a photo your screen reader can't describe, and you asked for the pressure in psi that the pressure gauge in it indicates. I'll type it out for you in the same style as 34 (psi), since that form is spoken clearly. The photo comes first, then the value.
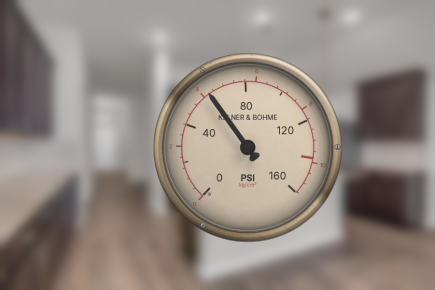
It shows 60 (psi)
